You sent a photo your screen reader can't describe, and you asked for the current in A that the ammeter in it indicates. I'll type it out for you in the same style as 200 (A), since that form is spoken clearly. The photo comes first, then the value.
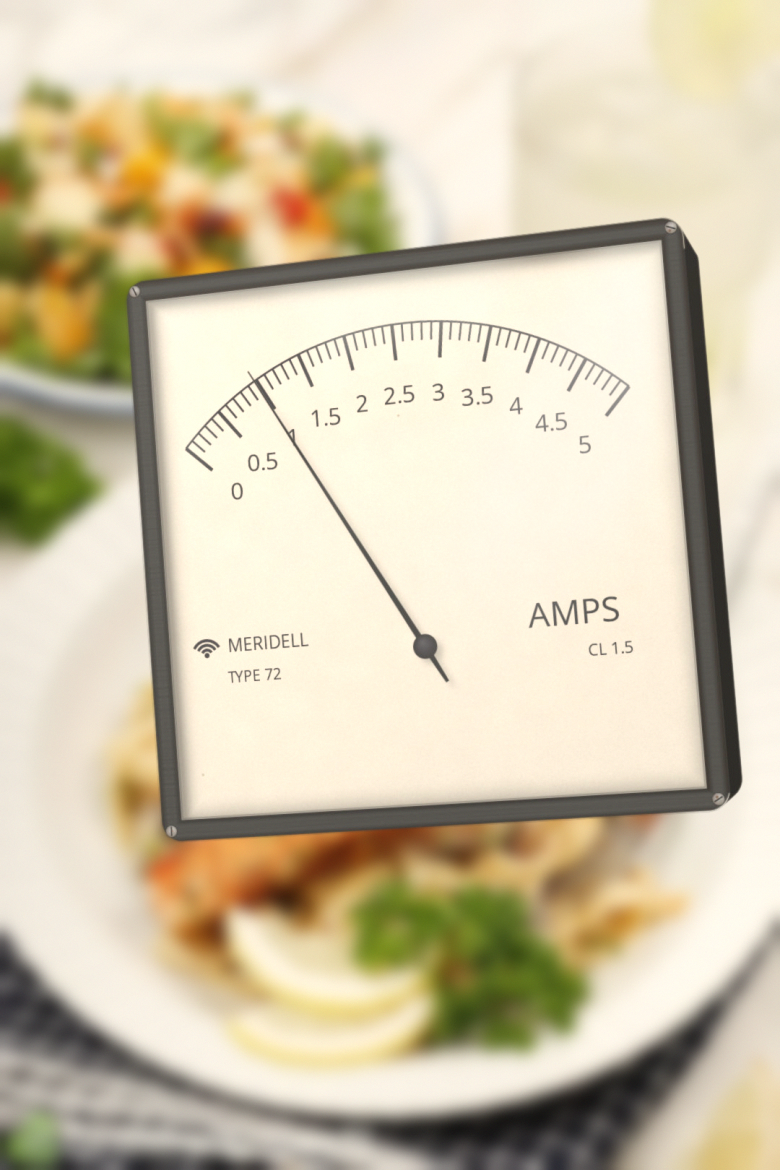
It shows 1 (A)
